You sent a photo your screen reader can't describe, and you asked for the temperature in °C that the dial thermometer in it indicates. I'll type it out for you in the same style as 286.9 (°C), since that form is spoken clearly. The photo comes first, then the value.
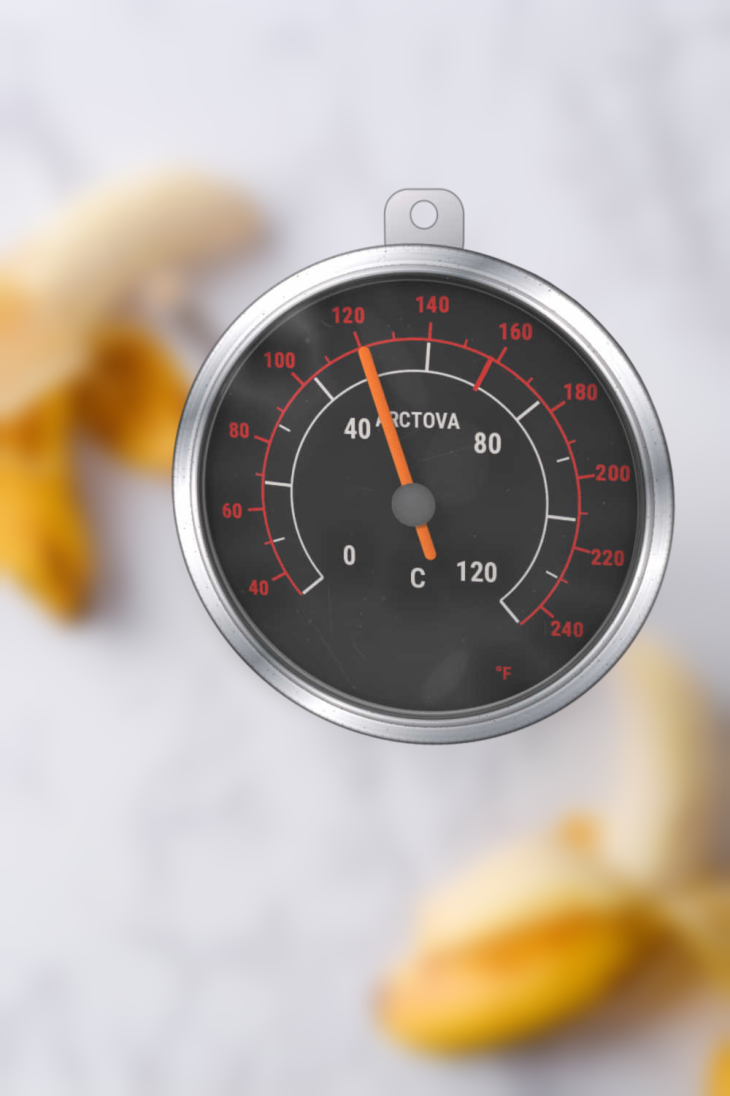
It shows 50 (°C)
